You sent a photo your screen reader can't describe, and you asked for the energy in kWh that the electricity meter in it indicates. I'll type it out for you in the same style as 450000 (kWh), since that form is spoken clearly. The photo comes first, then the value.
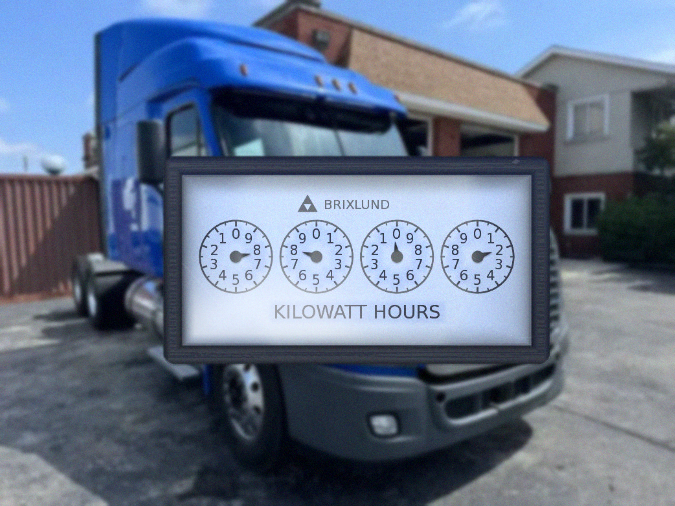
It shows 7802 (kWh)
